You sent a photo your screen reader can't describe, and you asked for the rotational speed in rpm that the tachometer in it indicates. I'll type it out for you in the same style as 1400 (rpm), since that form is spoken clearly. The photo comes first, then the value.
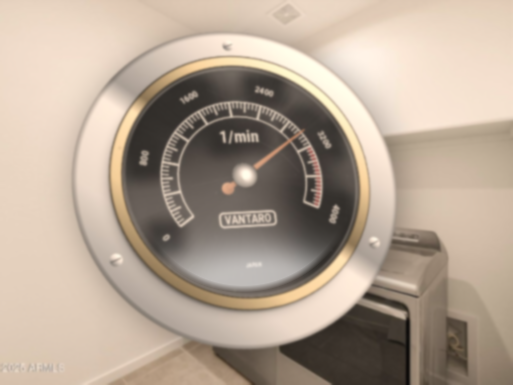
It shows 3000 (rpm)
